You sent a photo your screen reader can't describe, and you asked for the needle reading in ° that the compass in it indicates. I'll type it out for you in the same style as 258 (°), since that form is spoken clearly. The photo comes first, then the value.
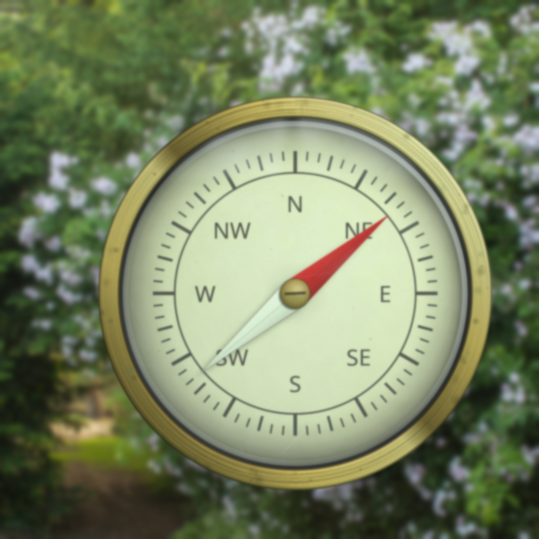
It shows 50 (°)
